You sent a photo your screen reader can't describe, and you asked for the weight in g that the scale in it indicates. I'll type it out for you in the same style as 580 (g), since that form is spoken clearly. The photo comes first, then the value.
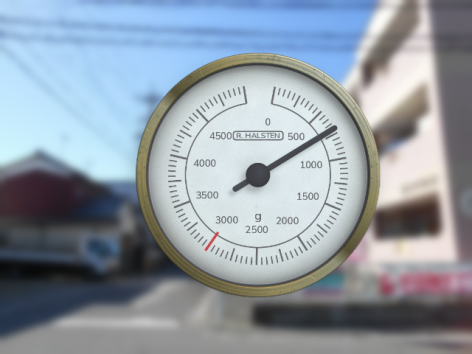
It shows 700 (g)
